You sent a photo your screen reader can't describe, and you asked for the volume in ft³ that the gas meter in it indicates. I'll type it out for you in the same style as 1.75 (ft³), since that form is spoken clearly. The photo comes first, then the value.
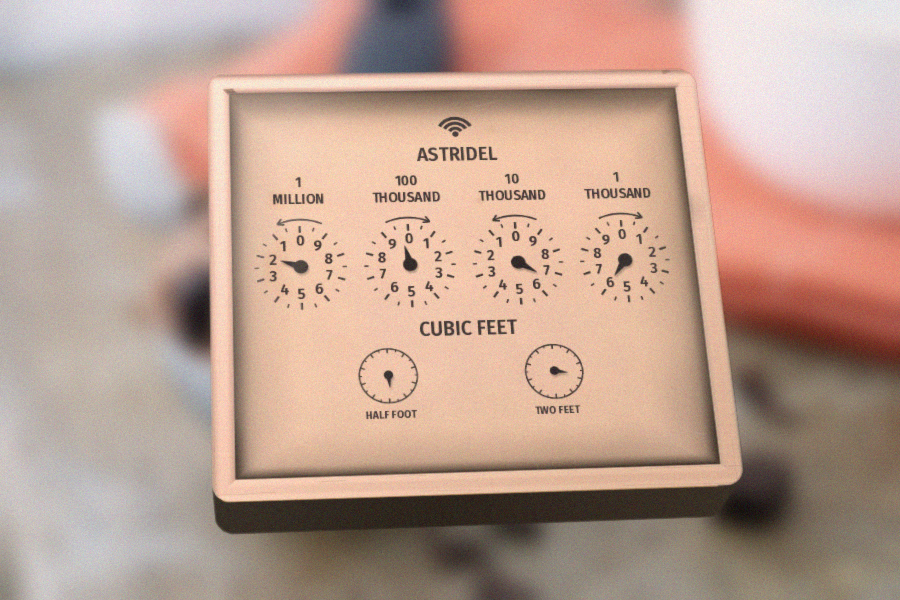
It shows 196600 (ft³)
